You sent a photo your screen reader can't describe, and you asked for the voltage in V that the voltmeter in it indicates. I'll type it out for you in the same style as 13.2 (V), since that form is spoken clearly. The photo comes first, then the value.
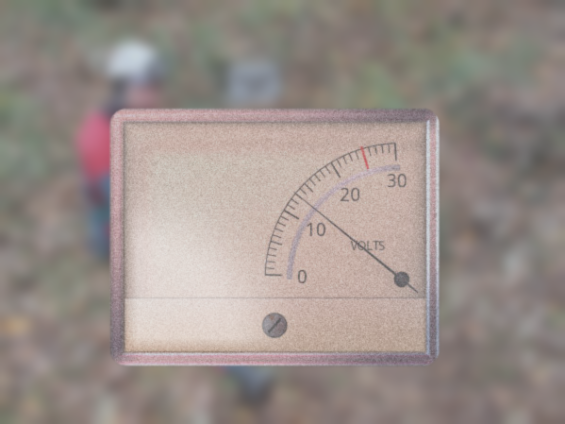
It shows 13 (V)
